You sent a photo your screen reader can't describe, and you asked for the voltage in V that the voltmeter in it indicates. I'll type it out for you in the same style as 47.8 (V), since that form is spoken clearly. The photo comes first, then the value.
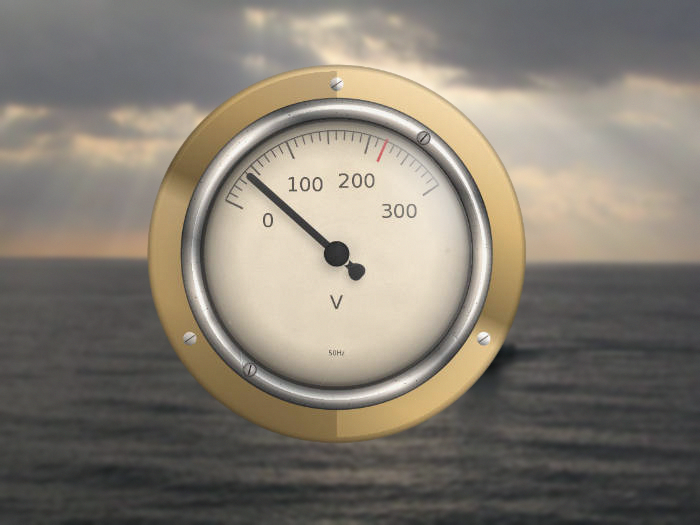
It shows 40 (V)
